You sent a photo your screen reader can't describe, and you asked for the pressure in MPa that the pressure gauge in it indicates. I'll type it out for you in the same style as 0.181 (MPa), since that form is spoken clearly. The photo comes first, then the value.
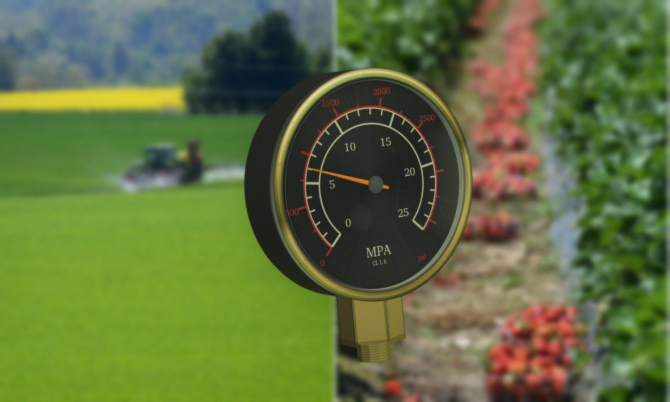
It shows 6 (MPa)
